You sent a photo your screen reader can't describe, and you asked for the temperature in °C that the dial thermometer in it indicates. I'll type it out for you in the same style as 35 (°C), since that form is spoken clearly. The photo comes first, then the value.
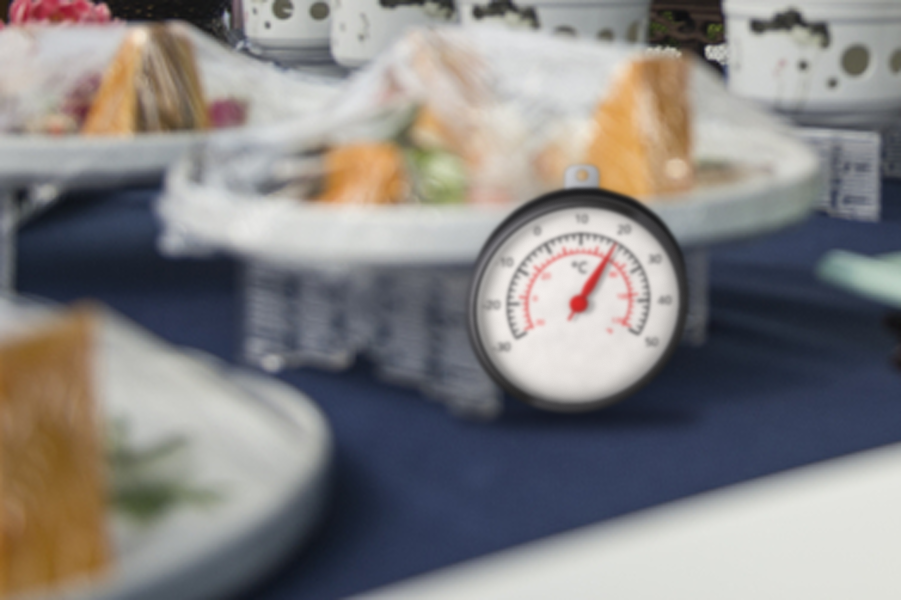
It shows 20 (°C)
